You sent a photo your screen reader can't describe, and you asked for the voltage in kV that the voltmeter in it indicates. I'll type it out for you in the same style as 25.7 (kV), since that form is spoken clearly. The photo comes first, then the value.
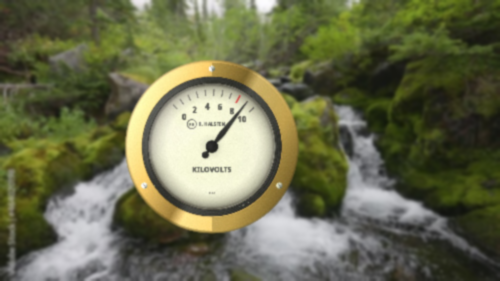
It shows 9 (kV)
